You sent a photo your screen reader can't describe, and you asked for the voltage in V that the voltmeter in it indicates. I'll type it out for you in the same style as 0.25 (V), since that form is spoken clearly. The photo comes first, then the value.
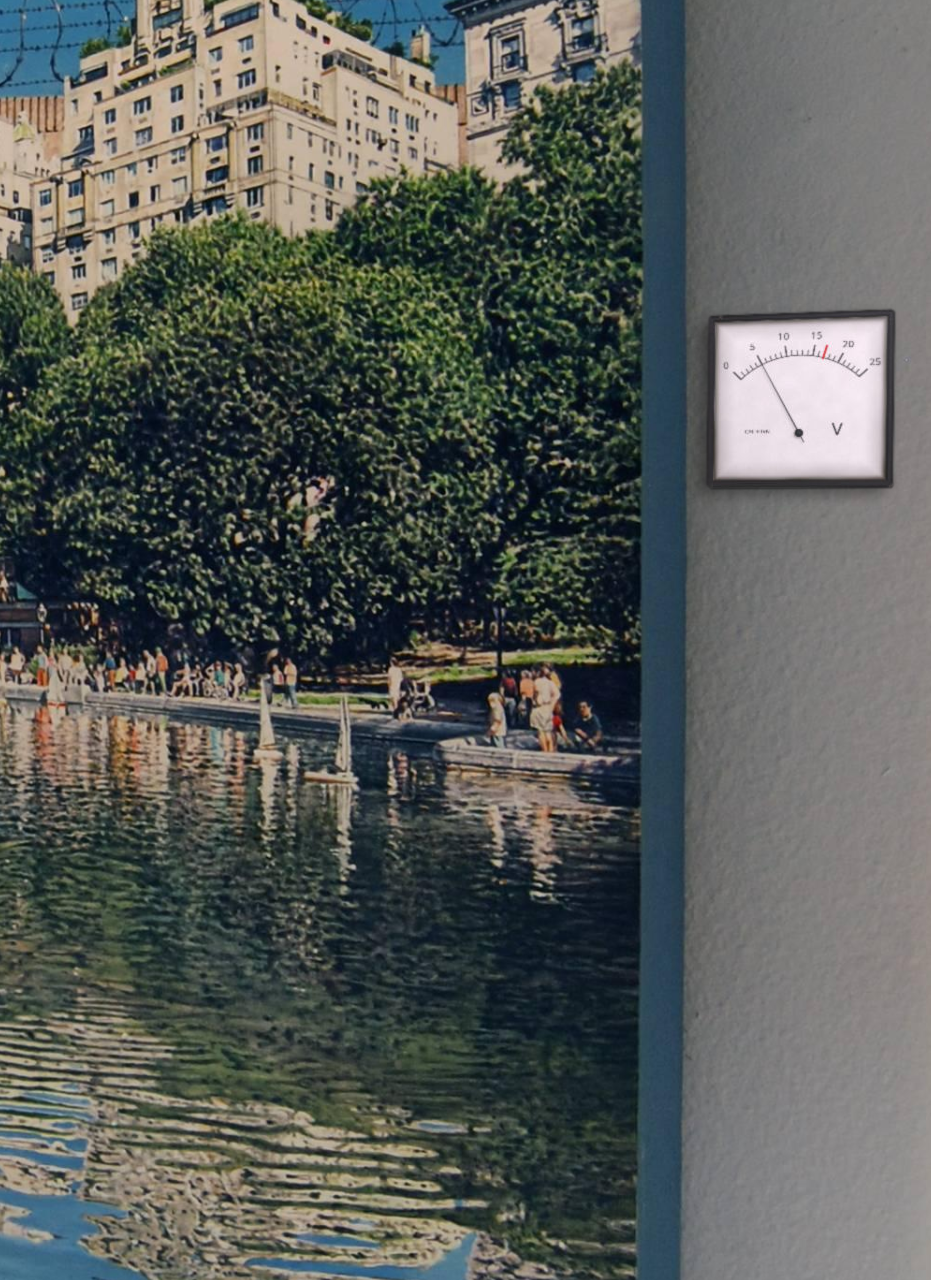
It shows 5 (V)
